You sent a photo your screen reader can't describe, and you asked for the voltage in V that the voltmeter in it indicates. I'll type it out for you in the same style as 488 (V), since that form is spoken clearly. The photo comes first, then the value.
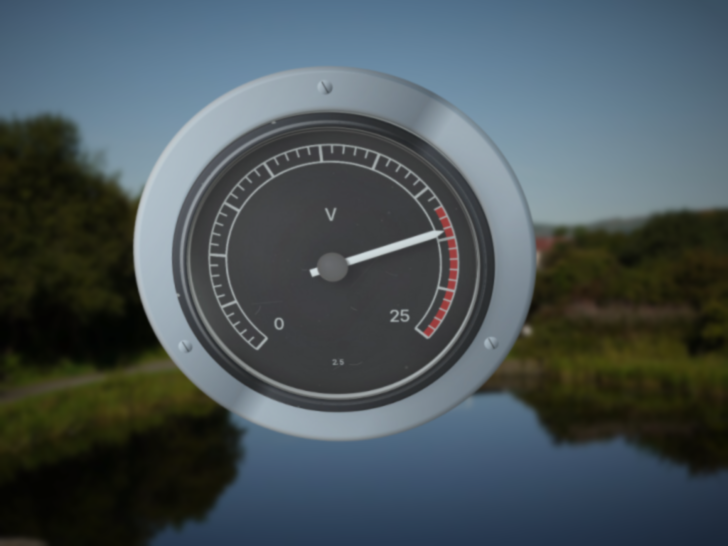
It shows 19.5 (V)
